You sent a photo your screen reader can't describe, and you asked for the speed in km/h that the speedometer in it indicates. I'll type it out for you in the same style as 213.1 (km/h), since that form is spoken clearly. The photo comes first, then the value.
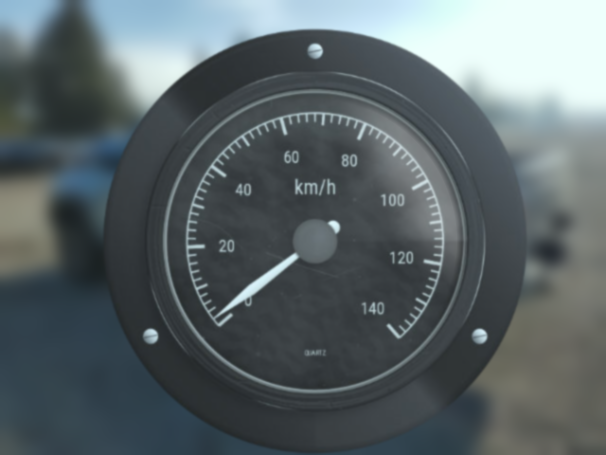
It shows 2 (km/h)
